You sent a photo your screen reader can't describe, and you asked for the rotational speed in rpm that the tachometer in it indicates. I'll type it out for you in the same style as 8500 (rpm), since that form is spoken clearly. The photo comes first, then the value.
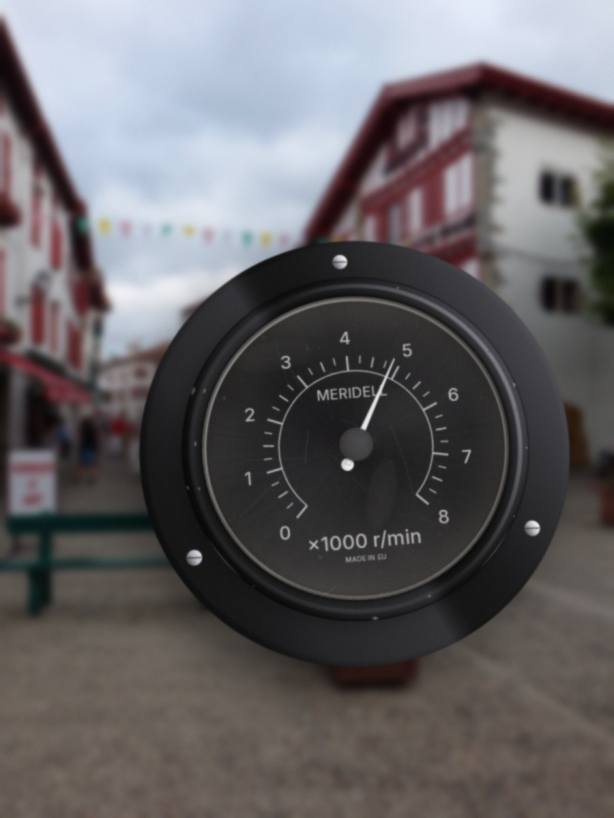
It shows 4875 (rpm)
